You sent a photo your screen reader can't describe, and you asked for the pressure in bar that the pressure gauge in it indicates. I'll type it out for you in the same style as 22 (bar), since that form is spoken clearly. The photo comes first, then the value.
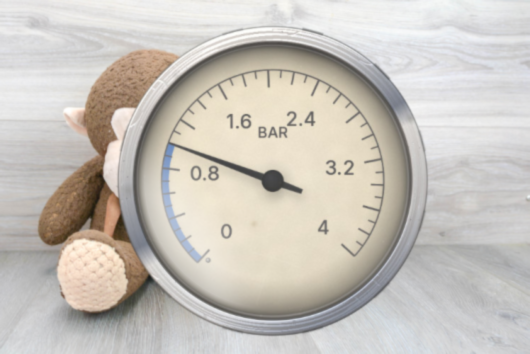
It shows 1 (bar)
